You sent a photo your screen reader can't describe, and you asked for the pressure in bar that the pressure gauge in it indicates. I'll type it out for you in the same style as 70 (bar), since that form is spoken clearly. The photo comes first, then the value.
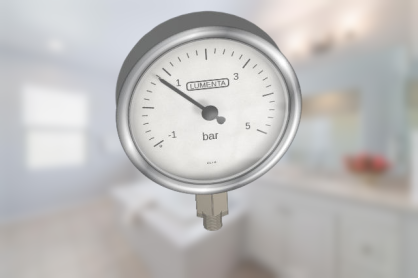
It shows 0.8 (bar)
